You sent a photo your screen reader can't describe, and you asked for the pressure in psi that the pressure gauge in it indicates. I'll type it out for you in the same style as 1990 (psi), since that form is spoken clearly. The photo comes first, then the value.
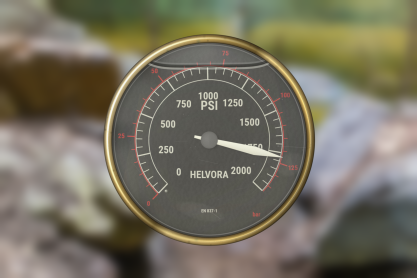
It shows 1775 (psi)
